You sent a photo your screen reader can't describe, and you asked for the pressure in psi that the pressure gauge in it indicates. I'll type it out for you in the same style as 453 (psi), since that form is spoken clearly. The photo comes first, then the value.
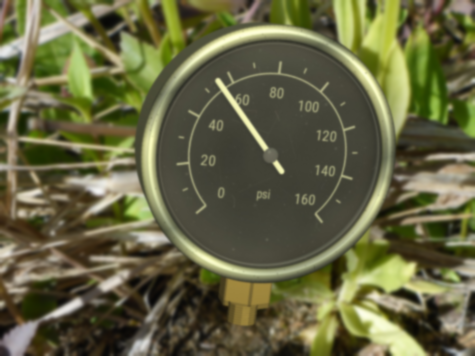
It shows 55 (psi)
